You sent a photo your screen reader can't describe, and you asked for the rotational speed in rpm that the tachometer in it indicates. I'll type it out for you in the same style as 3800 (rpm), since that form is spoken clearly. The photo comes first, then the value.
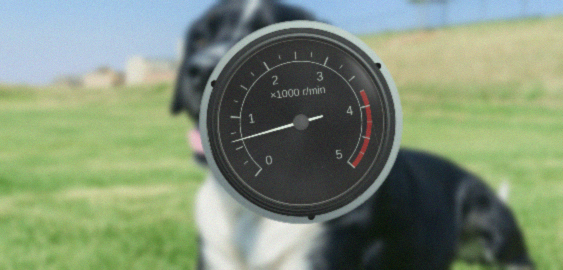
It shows 625 (rpm)
